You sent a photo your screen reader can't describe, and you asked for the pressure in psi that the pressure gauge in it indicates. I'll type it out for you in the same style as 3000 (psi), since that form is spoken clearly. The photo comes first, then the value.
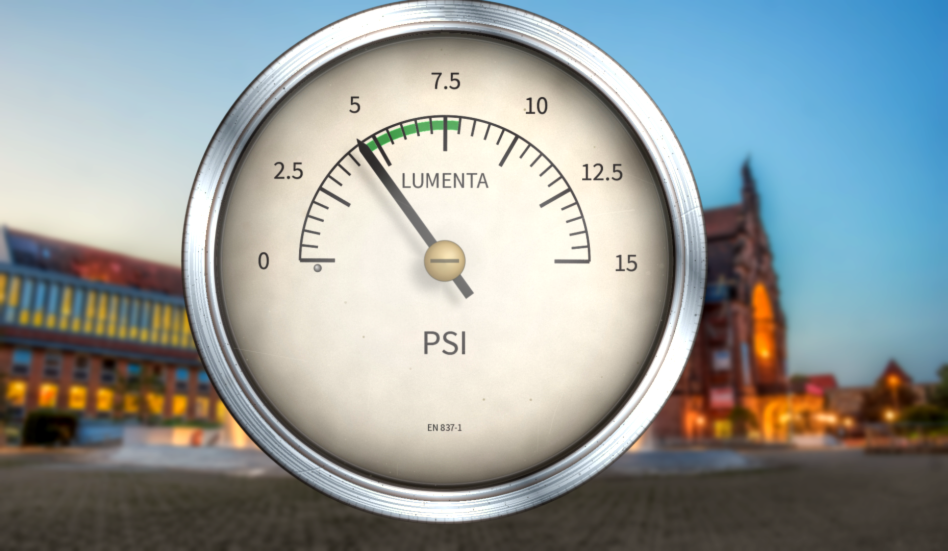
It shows 4.5 (psi)
